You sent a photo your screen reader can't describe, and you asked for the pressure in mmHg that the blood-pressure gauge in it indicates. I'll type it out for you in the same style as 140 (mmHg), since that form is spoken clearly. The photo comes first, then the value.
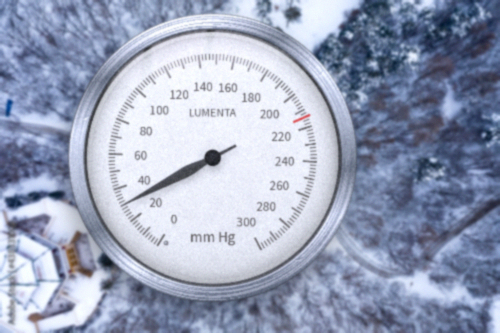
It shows 30 (mmHg)
